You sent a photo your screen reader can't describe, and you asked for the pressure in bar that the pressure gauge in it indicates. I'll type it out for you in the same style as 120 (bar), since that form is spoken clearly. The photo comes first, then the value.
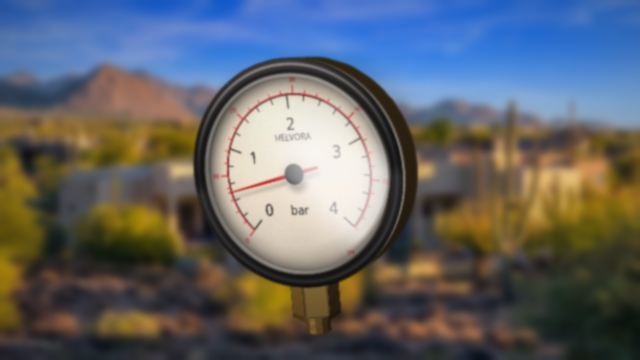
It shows 0.5 (bar)
